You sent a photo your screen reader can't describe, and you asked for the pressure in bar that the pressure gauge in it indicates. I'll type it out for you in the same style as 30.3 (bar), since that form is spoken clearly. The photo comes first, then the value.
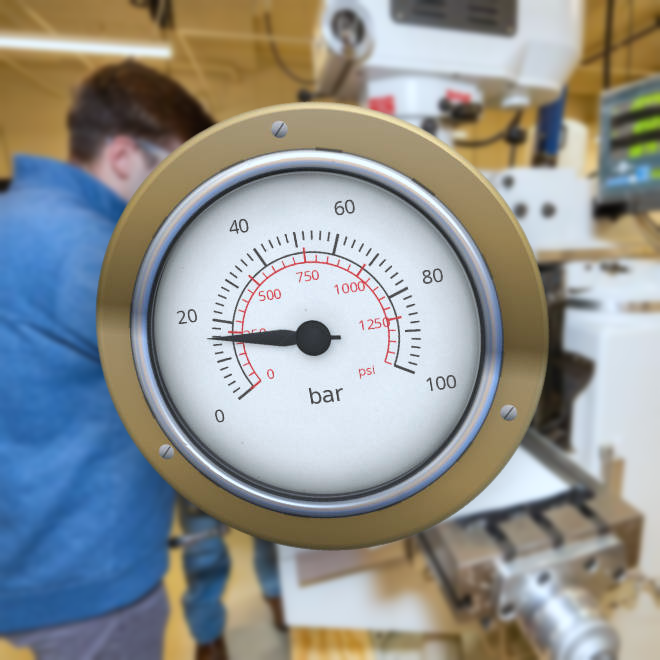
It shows 16 (bar)
